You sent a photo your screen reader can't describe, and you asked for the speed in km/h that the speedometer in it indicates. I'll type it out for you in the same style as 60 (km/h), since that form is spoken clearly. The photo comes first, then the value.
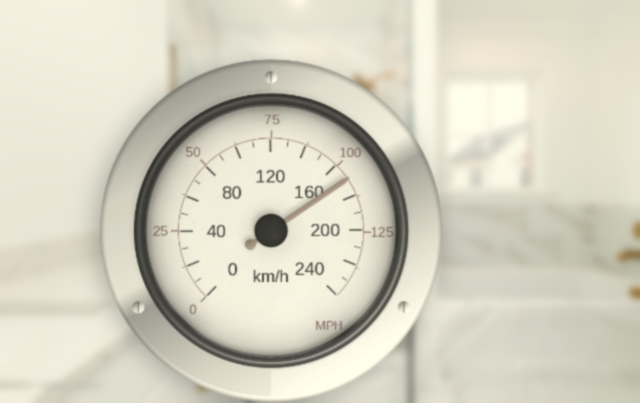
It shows 170 (km/h)
